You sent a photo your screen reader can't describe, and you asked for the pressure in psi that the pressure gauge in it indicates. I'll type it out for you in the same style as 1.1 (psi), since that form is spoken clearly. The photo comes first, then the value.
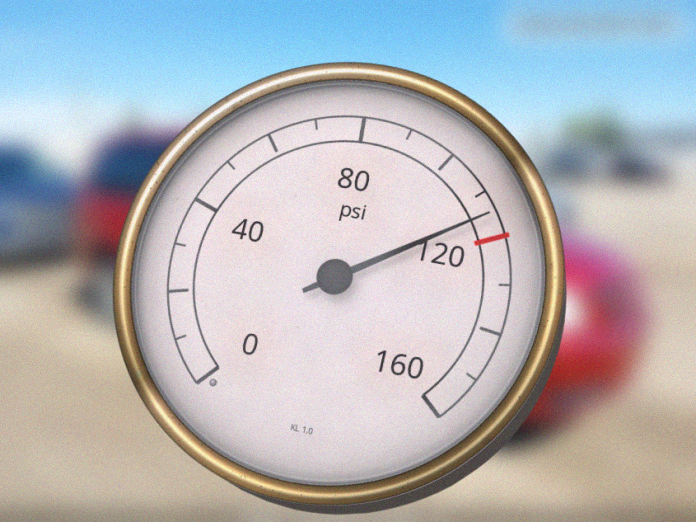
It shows 115 (psi)
